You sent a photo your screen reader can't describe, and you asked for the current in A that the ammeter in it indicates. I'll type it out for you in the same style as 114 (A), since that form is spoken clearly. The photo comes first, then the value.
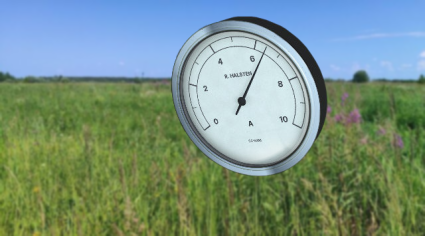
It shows 6.5 (A)
